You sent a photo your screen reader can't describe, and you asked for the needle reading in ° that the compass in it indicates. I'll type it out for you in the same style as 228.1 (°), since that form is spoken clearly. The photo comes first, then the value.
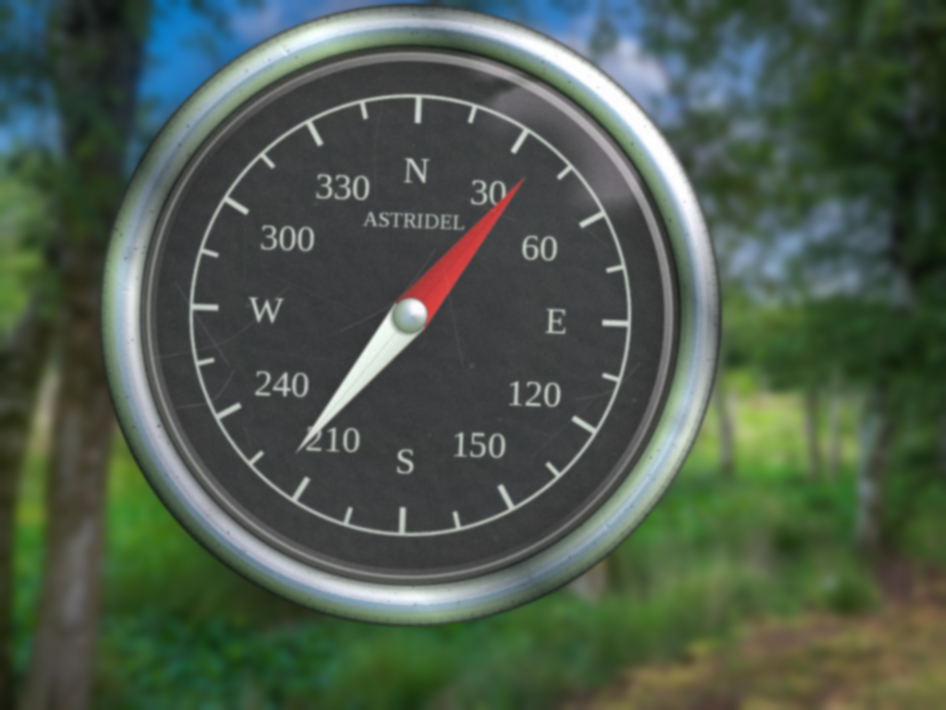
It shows 37.5 (°)
